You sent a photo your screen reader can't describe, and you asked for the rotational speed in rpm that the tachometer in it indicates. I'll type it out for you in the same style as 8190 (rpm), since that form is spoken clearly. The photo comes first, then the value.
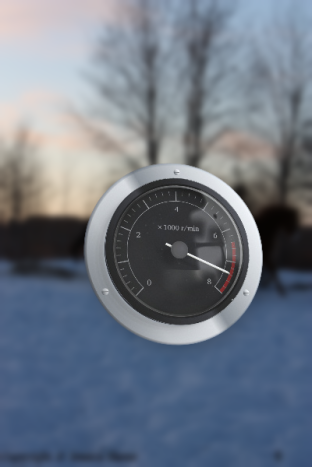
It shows 7400 (rpm)
